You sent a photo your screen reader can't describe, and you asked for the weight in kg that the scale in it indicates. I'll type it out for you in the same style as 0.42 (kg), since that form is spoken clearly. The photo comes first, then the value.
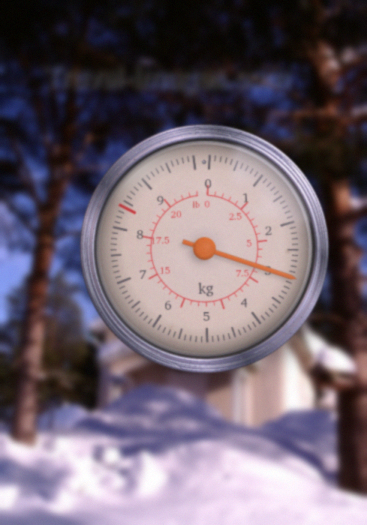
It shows 3 (kg)
